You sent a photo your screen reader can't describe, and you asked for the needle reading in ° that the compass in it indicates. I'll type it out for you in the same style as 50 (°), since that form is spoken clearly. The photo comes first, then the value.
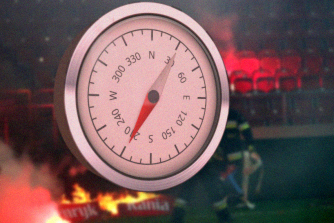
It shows 210 (°)
